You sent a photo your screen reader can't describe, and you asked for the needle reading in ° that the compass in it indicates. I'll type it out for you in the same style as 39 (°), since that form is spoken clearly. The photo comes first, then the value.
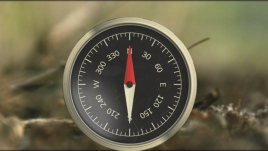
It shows 0 (°)
